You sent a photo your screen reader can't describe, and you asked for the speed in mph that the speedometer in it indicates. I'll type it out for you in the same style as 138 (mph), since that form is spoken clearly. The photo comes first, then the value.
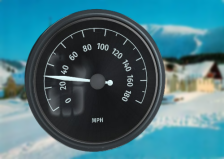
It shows 30 (mph)
